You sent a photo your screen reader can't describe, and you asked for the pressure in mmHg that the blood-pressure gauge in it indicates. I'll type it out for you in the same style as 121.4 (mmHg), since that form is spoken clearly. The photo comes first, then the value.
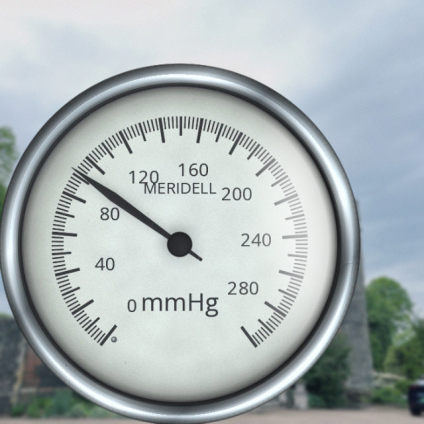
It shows 92 (mmHg)
